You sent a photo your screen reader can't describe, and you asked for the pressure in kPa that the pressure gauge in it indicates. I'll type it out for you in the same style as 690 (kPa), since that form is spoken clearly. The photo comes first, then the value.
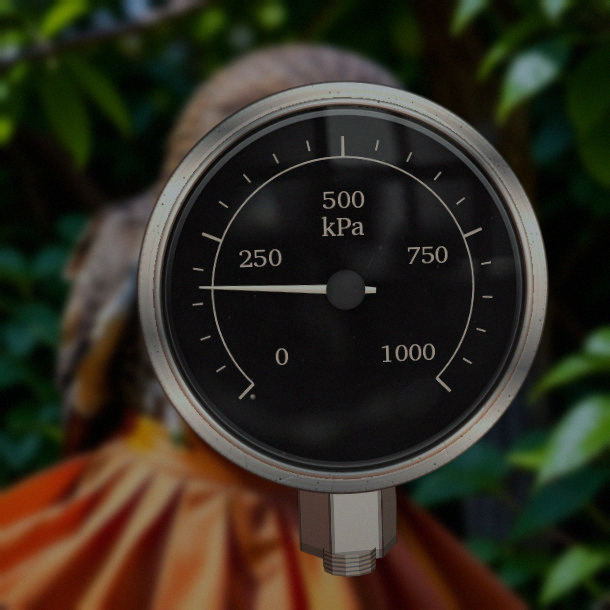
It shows 175 (kPa)
